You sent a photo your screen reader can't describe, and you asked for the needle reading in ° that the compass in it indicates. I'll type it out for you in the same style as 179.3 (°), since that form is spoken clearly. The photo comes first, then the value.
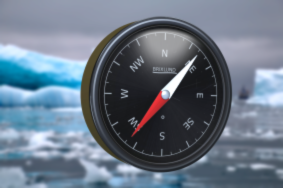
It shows 220 (°)
